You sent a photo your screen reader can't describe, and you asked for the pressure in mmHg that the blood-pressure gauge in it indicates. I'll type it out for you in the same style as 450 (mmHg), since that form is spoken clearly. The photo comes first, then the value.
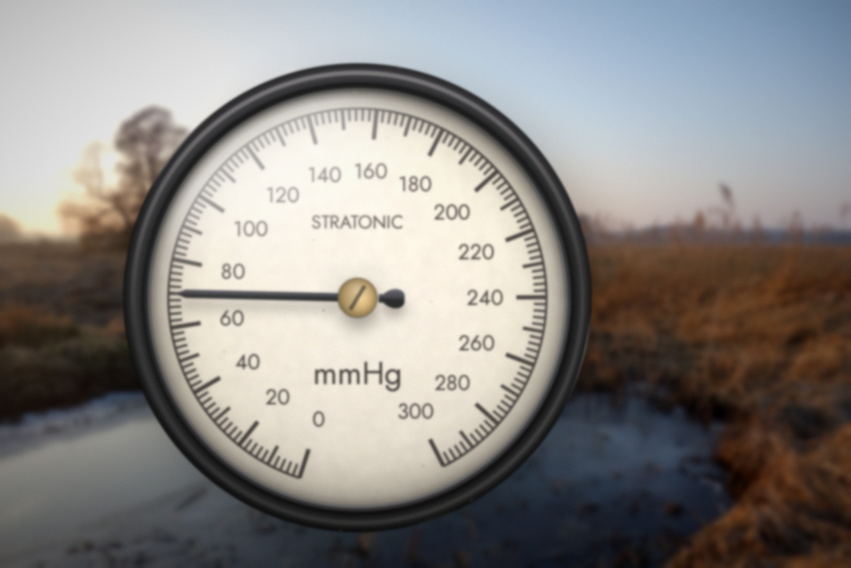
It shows 70 (mmHg)
